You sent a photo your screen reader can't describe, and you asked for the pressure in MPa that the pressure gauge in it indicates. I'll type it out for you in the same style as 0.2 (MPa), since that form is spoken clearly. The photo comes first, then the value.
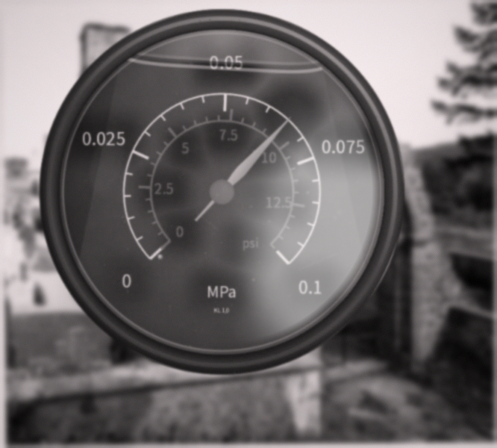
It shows 0.065 (MPa)
